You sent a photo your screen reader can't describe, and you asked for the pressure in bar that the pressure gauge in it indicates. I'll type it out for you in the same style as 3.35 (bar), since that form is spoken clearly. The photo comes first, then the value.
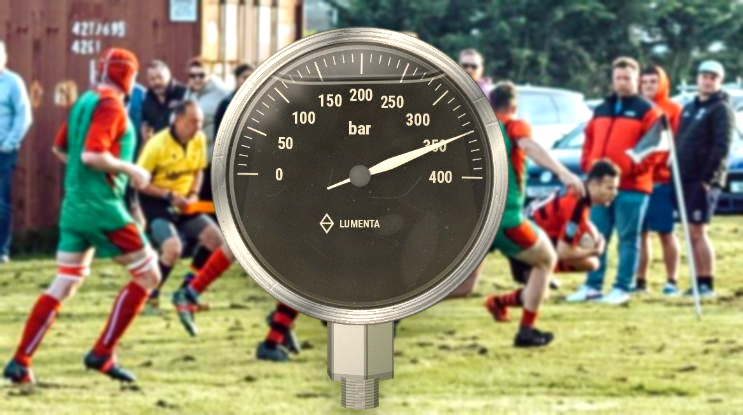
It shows 350 (bar)
